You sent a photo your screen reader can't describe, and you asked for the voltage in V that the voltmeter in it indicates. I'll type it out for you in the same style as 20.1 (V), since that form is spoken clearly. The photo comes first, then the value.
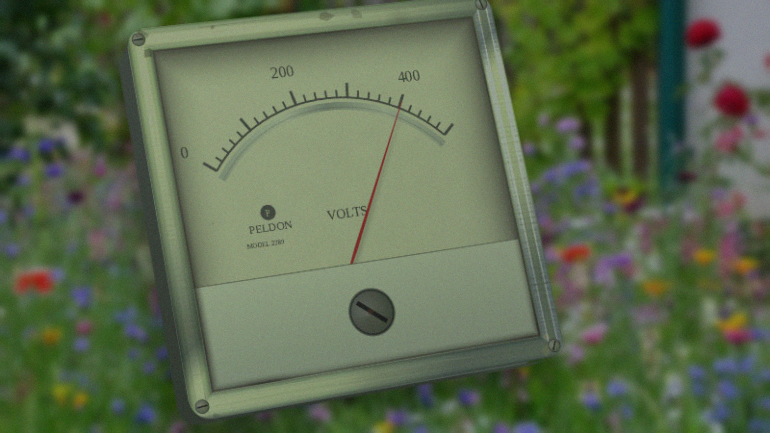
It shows 400 (V)
